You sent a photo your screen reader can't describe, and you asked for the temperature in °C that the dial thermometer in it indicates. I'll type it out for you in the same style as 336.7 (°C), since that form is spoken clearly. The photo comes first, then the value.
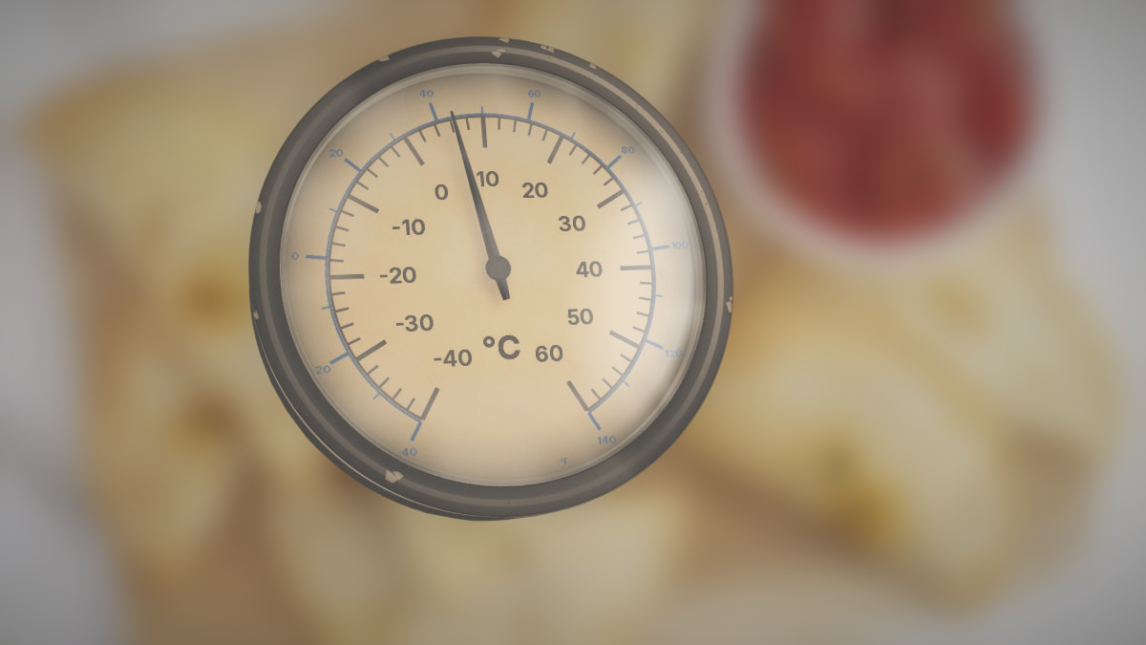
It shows 6 (°C)
